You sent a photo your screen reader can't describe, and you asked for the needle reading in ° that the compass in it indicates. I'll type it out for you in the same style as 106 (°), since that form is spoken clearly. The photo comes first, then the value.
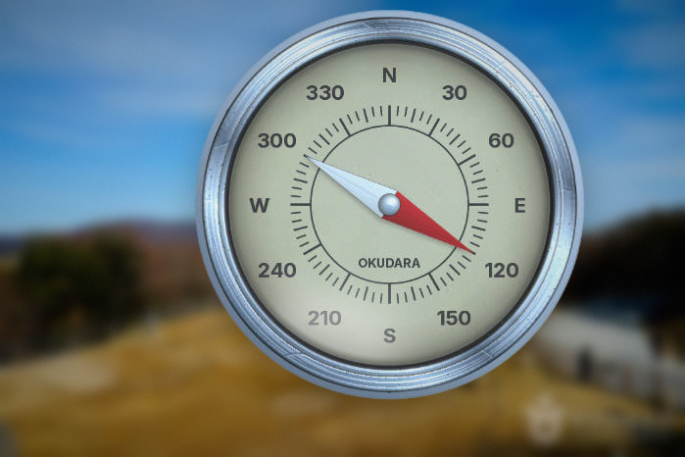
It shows 120 (°)
